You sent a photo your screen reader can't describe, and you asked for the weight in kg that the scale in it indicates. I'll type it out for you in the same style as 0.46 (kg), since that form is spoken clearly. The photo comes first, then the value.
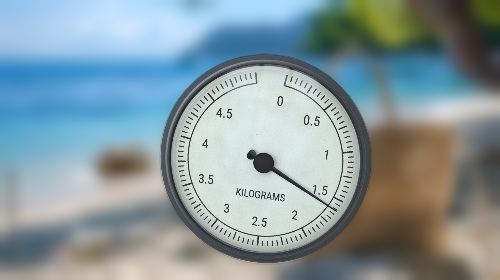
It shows 1.6 (kg)
